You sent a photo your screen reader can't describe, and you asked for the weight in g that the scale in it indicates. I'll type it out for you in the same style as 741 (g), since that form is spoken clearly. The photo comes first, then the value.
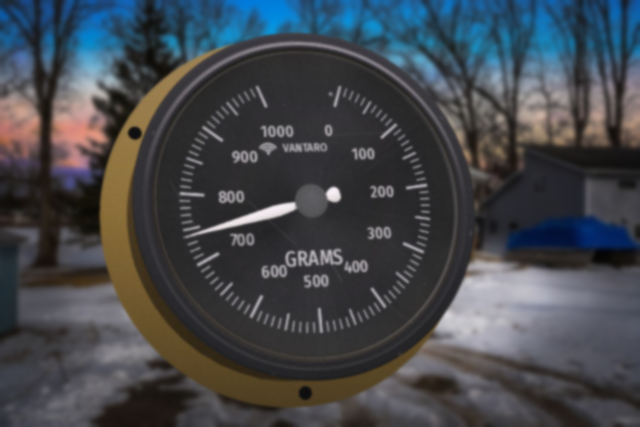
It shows 740 (g)
